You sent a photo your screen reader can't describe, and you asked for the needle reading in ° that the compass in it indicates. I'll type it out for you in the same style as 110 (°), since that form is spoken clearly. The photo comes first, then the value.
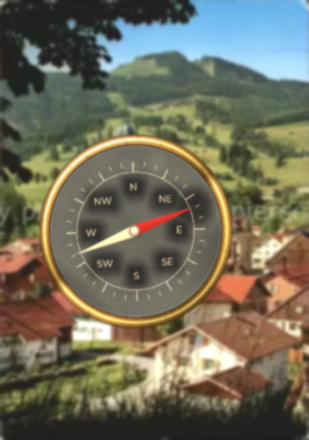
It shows 70 (°)
